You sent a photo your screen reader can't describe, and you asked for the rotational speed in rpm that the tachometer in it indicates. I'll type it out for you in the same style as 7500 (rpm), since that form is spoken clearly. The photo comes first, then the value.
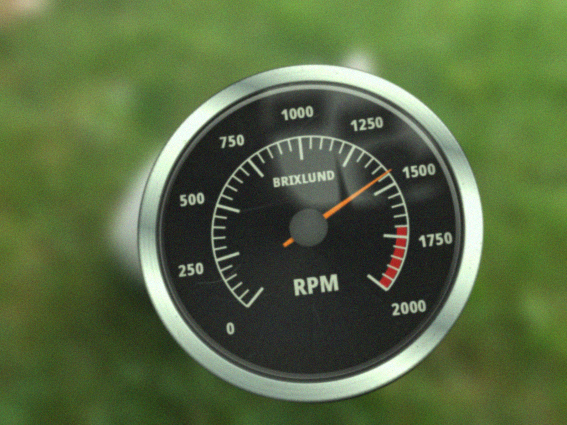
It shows 1450 (rpm)
